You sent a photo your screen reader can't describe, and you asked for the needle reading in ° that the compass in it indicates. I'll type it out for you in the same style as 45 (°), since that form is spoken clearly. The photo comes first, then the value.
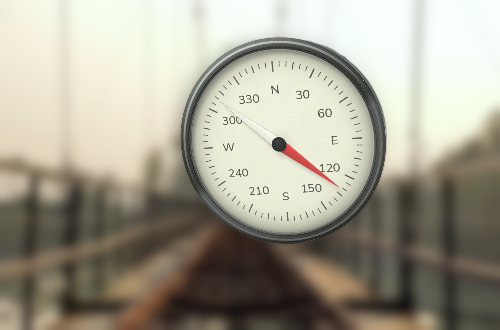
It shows 130 (°)
